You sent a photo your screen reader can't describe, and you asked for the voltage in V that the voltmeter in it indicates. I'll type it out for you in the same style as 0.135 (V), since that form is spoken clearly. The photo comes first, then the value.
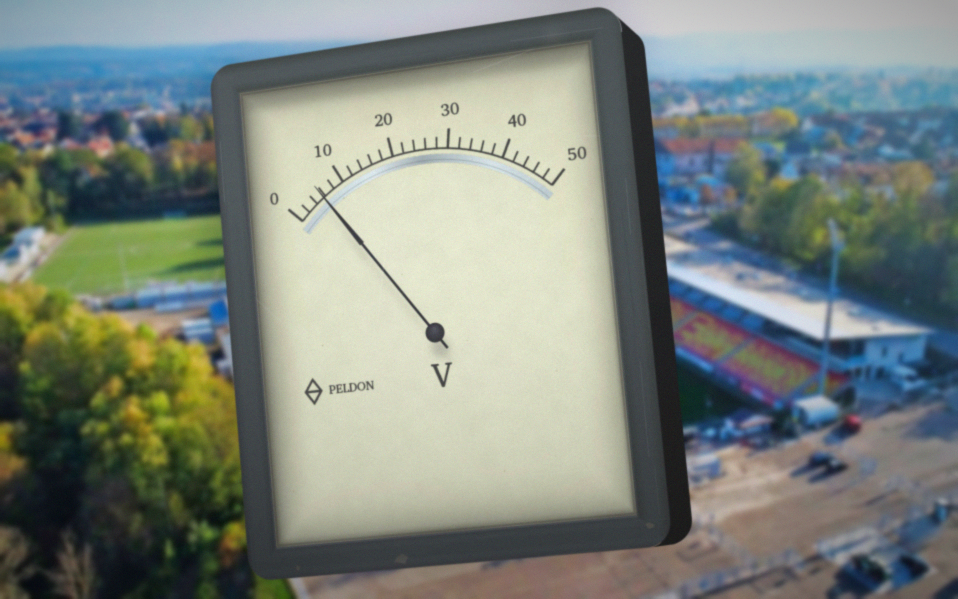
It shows 6 (V)
